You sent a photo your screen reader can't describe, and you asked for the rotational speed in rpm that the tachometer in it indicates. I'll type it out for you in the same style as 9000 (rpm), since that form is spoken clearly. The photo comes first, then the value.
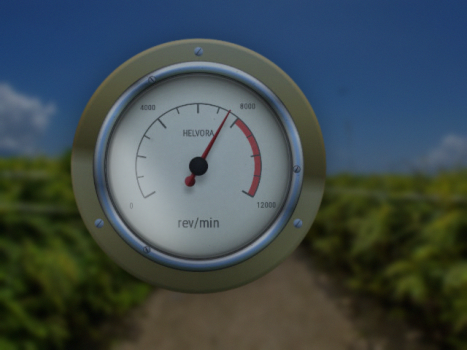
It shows 7500 (rpm)
